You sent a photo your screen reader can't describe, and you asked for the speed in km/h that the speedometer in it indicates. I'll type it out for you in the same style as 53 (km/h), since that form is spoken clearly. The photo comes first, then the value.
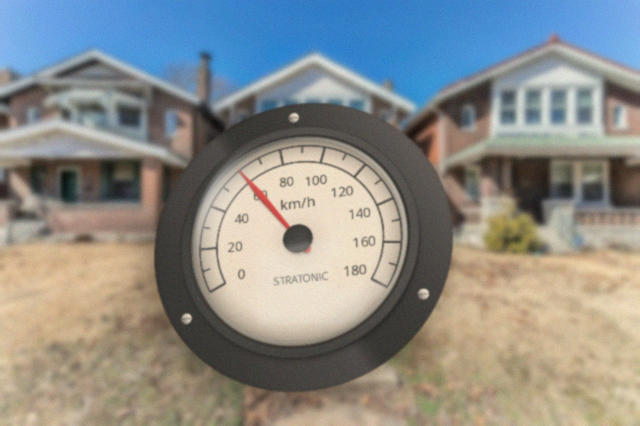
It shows 60 (km/h)
